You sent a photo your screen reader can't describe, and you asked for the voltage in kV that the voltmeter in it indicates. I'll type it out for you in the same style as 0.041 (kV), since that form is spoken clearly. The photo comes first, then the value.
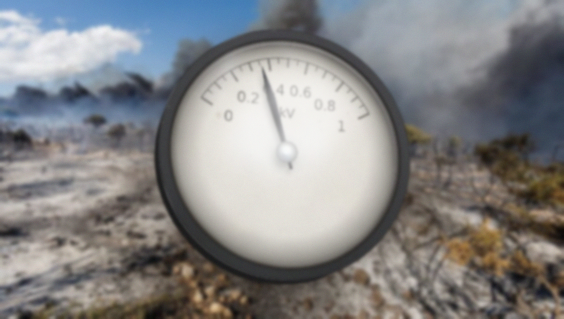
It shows 0.35 (kV)
